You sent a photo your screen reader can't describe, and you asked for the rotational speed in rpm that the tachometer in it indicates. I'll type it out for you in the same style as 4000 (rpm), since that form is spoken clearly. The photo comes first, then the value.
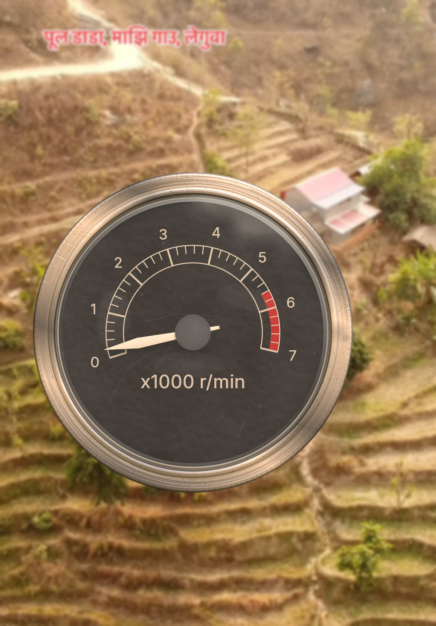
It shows 200 (rpm)
